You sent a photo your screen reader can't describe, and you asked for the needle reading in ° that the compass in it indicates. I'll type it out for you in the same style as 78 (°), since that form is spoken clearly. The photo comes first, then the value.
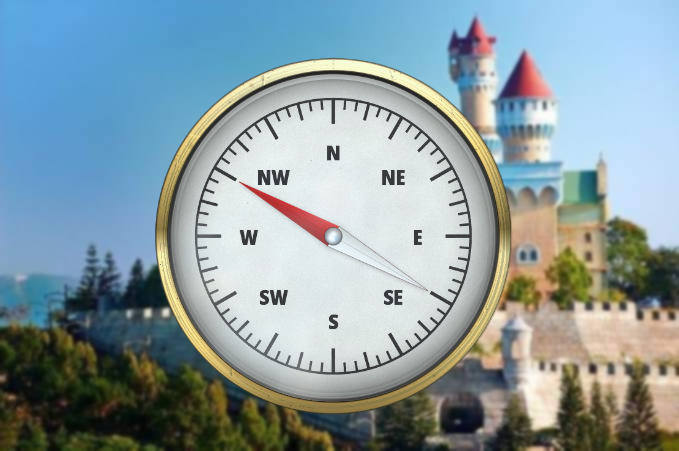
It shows 300 (°)
